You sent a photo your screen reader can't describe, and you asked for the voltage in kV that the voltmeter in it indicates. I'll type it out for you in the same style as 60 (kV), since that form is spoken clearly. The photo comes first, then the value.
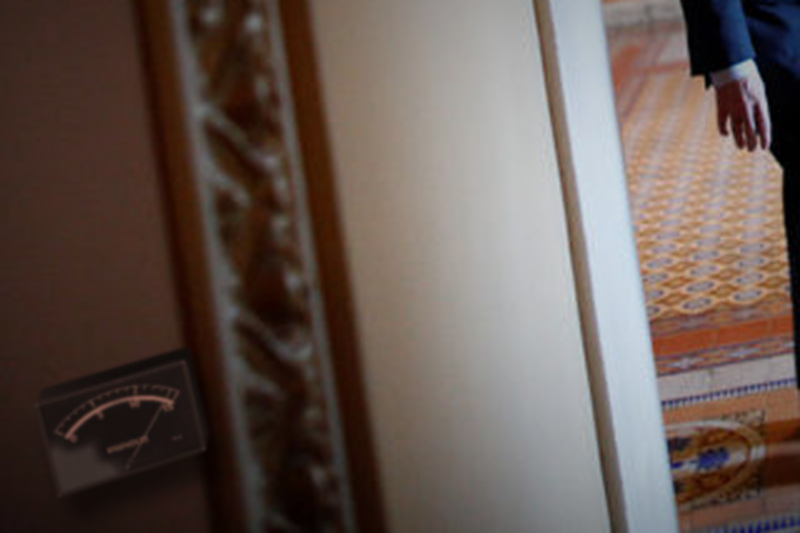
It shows 14 (kV)
